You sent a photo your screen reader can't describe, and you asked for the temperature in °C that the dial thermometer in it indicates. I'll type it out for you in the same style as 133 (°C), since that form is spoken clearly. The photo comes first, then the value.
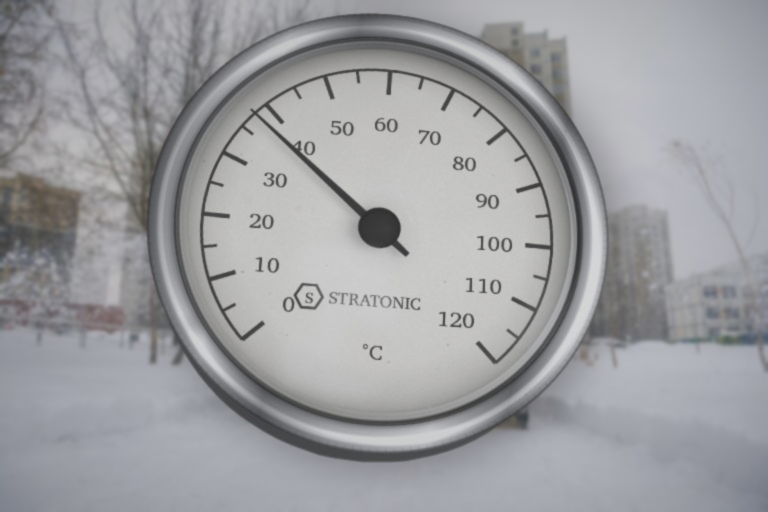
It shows 37.5 (°C)
